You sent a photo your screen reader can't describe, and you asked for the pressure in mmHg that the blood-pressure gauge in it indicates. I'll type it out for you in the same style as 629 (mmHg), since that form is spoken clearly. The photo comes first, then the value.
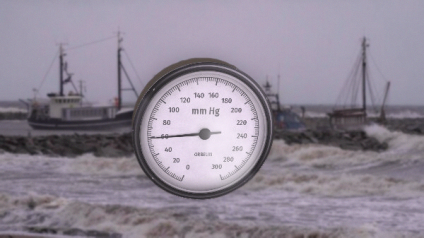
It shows 60 (mmHg)
